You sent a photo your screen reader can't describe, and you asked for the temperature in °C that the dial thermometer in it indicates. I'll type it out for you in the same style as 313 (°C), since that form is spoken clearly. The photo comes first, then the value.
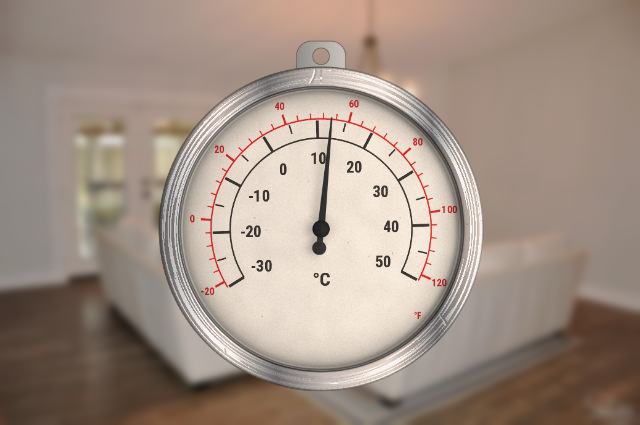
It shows 12.5 (°C)
